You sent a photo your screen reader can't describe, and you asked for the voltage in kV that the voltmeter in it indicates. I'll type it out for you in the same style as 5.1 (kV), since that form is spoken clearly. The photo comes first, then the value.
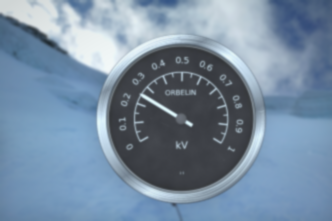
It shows 0.25 (kV)
